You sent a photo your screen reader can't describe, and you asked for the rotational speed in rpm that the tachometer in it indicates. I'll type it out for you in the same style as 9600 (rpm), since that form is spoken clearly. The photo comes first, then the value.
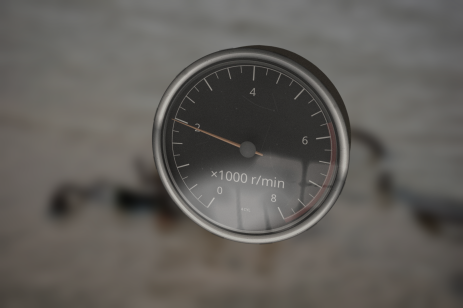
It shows 2000 (rpm)
